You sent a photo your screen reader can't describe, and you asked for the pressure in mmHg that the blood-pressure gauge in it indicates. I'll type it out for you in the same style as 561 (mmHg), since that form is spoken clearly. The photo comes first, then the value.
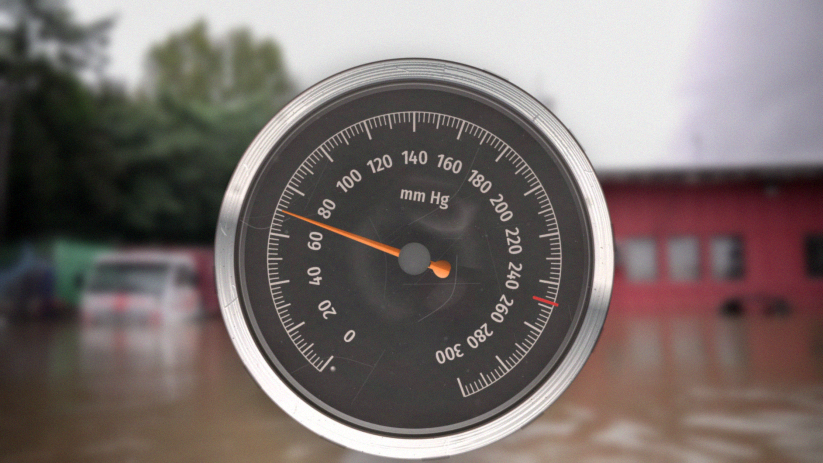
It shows 70 (mmHg)
